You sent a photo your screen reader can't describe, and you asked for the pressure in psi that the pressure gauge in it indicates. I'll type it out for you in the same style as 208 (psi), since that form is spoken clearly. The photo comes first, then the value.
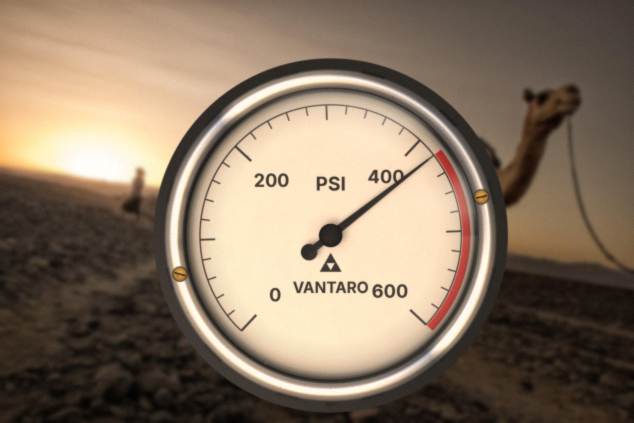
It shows 420 (psi)
